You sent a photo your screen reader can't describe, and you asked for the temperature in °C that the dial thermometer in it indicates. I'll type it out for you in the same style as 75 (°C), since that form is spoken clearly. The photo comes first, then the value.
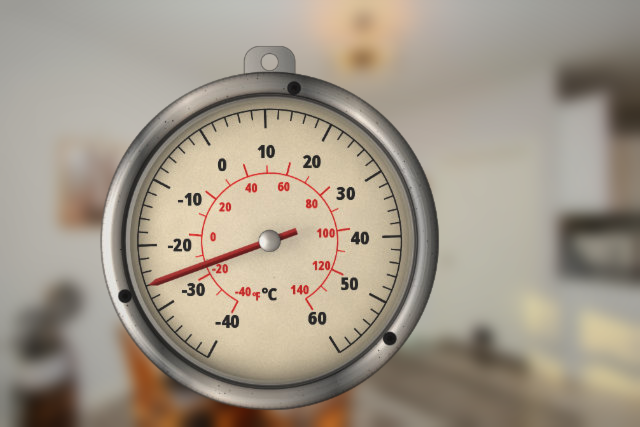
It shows -26 (°C)
